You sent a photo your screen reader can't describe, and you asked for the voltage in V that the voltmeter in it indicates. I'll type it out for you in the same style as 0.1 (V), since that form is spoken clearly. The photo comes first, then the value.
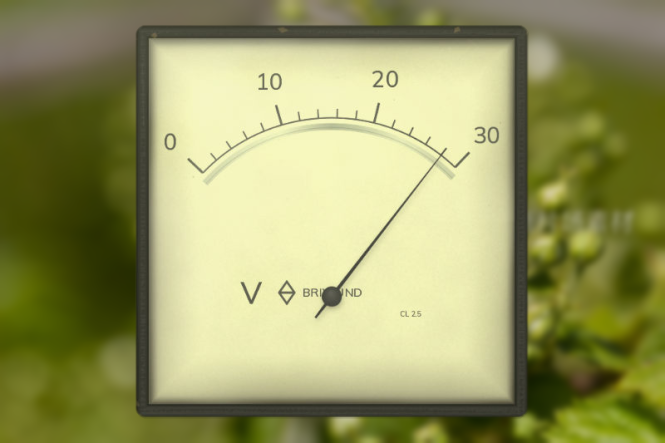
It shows 28 (V)
